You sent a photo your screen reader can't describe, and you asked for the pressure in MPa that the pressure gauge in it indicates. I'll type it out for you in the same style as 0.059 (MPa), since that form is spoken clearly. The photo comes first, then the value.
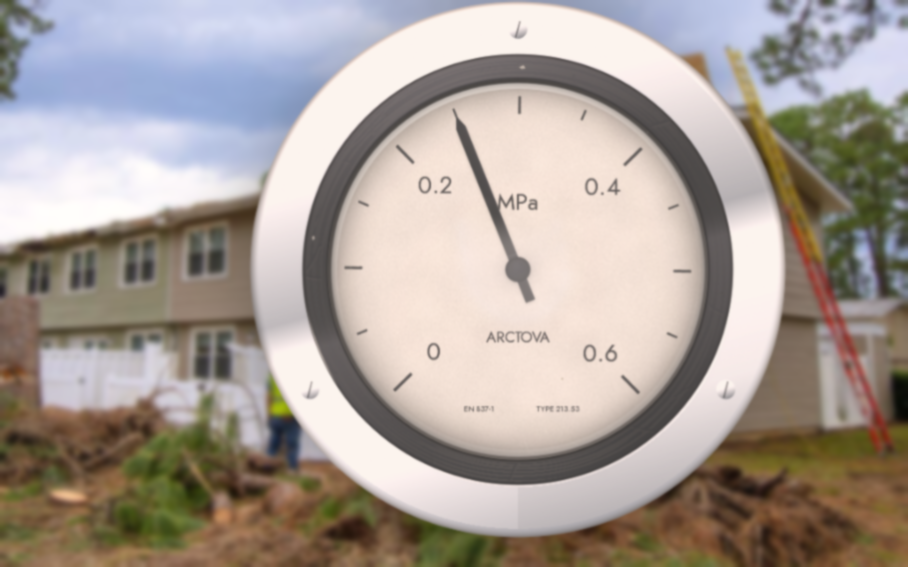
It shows 0.25 (MPa)
